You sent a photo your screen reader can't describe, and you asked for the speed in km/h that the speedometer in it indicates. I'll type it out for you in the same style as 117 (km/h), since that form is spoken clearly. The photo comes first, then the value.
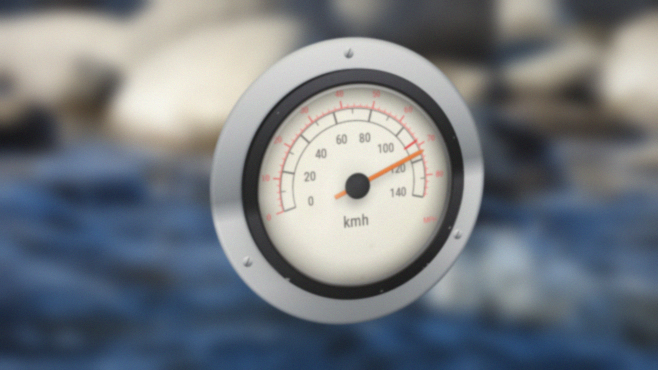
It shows 115 (km/h)
